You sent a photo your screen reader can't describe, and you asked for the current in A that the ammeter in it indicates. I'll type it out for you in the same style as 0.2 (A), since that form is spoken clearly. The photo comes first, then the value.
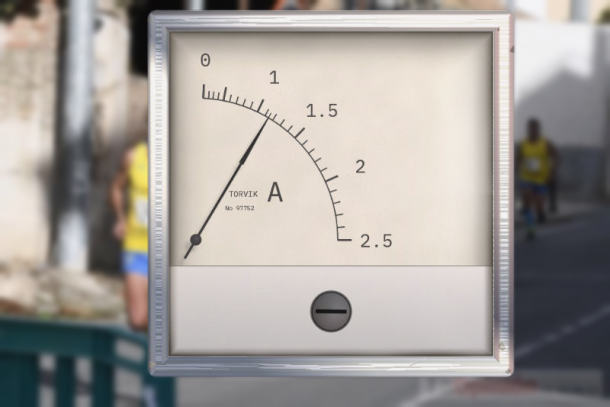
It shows 1.15 (A)
